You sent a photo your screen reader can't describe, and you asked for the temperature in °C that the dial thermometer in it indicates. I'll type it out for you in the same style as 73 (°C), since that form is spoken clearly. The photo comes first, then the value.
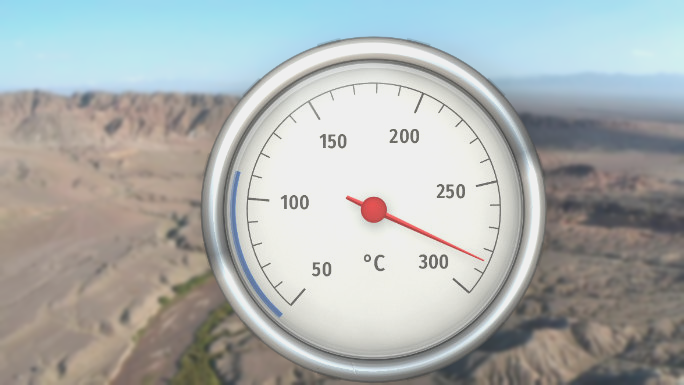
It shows 285 (°C)
